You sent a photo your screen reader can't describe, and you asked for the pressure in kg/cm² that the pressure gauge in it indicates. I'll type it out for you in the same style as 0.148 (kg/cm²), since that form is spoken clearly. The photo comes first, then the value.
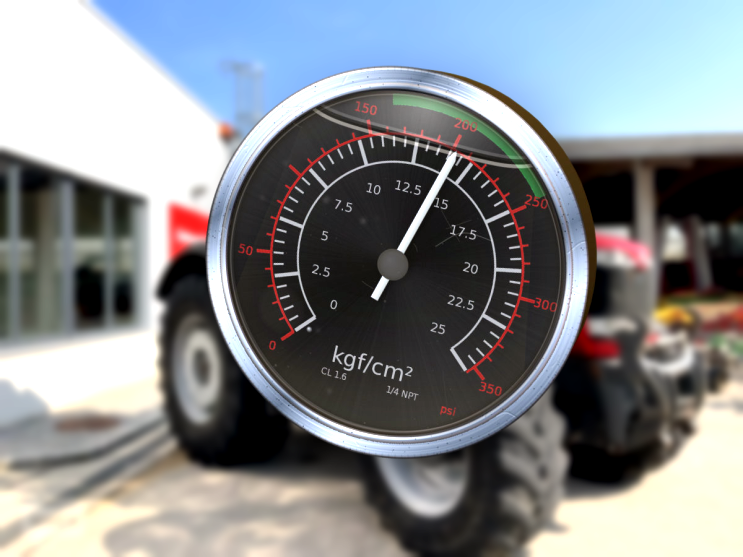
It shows 14.25 (kg/cm²)
